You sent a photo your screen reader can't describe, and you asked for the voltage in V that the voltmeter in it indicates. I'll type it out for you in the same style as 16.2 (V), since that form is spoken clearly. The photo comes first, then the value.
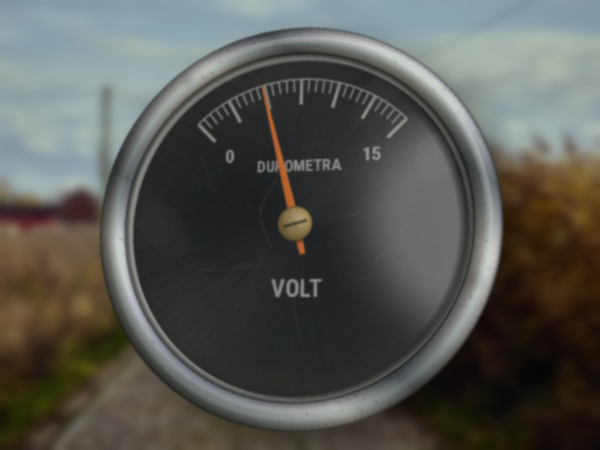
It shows 5 (V)
